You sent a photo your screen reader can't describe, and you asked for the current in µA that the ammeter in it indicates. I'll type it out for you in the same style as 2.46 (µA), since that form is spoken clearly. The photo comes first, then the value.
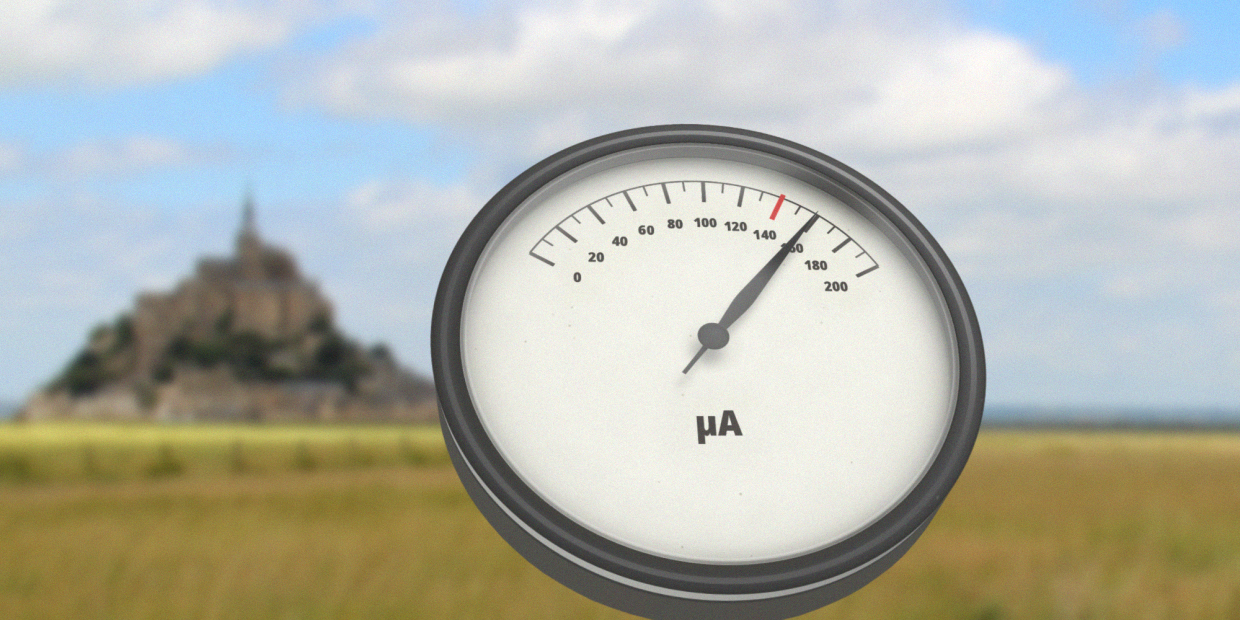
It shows 160 (µA)
